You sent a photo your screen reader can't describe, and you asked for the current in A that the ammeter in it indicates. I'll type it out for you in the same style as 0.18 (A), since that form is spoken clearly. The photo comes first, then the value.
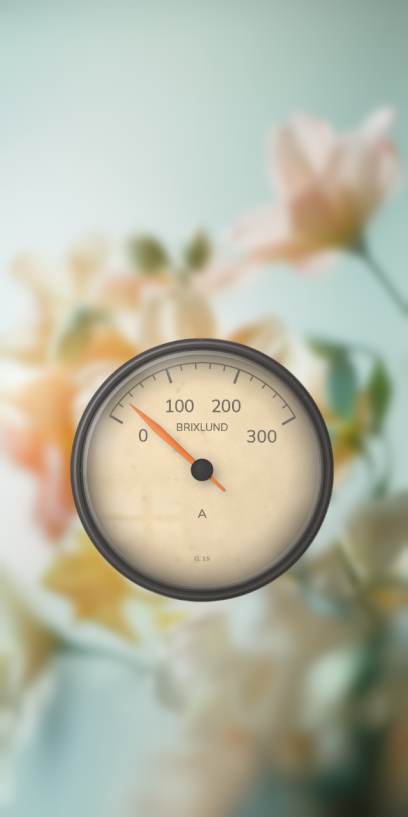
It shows 30 (A)
